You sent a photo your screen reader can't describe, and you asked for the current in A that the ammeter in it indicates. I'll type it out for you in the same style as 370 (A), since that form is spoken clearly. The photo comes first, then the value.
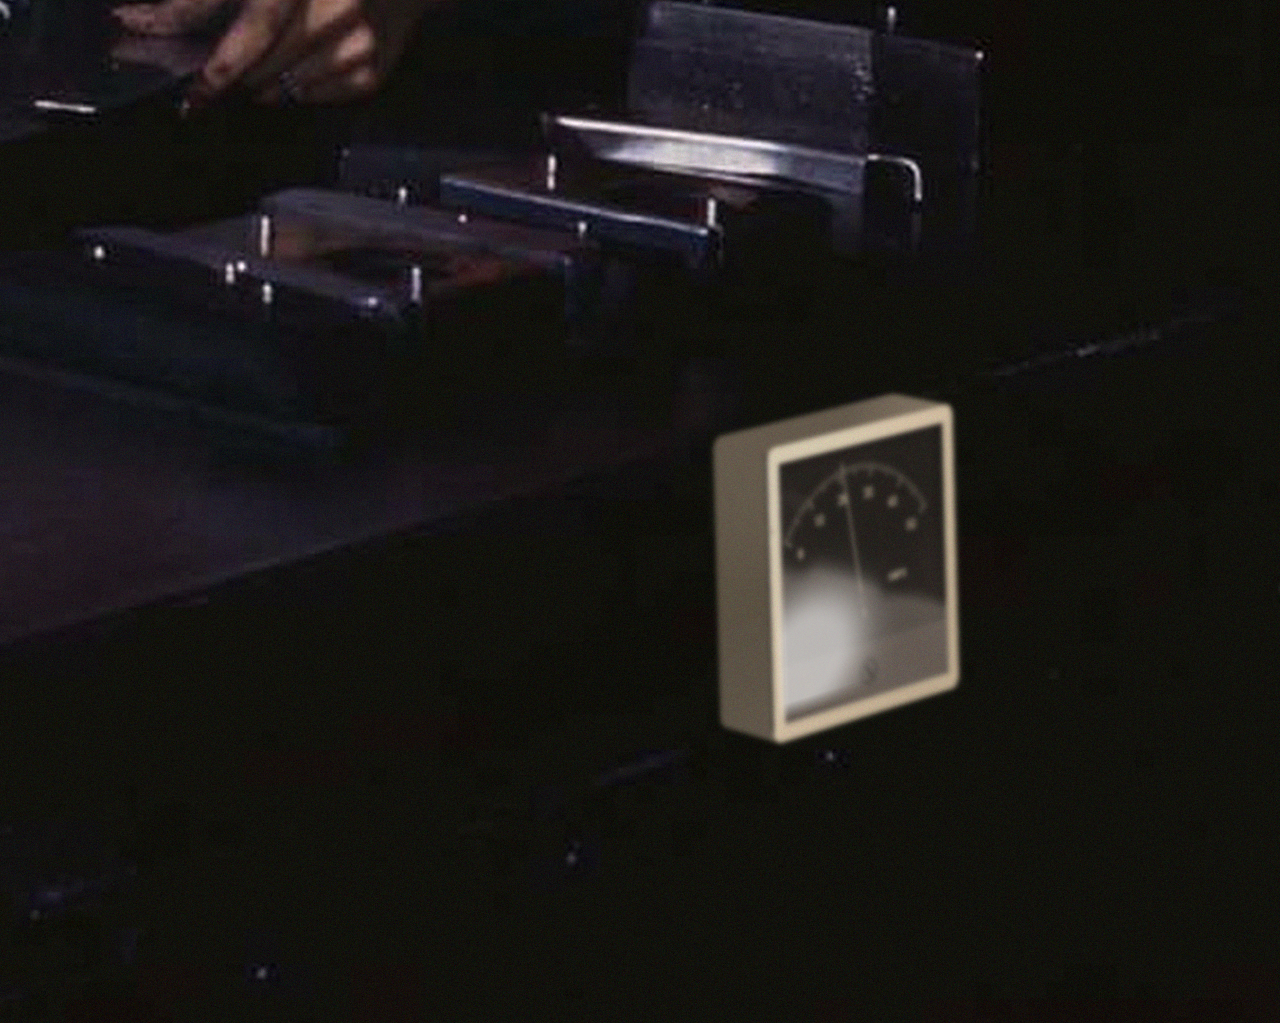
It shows 20 (A)
